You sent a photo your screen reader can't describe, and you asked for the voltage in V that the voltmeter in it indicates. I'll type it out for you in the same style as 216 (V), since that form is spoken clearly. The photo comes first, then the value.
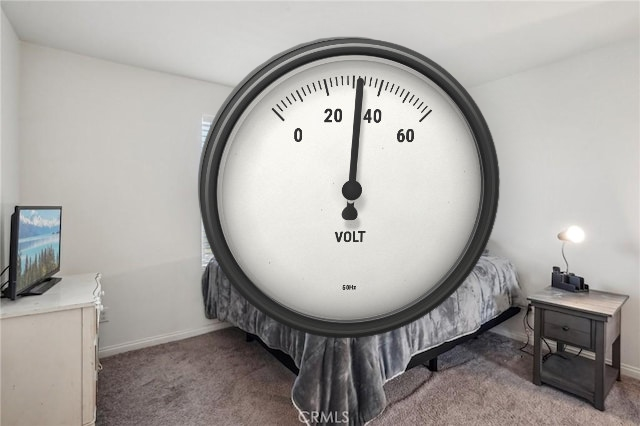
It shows 32 (V)
